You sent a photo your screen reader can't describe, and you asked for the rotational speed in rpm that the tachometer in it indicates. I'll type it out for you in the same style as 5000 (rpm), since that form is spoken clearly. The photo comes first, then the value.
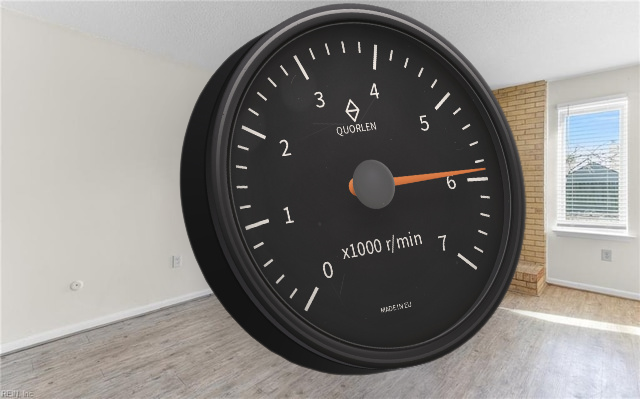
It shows 5900 (rpm)
